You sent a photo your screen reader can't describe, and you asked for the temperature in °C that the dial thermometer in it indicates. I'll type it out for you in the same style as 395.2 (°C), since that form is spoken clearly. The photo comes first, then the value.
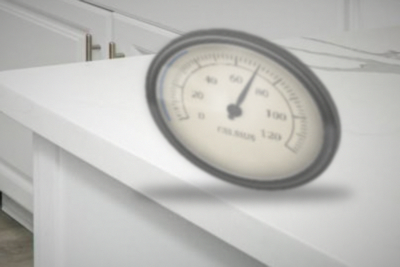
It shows 70 (°C)
